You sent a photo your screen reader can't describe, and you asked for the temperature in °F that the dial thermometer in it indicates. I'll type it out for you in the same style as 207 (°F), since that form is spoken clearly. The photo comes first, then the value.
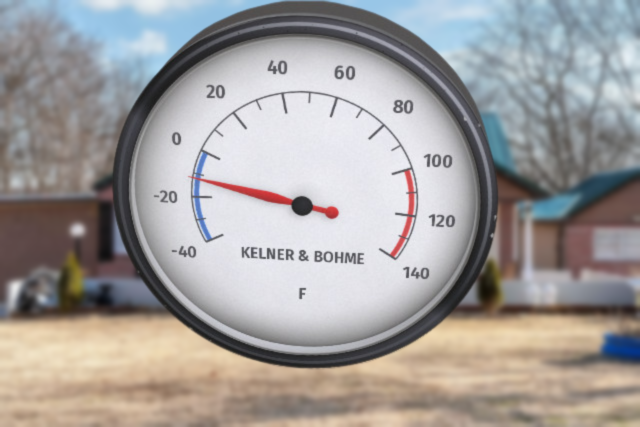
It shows -10 (°F)
